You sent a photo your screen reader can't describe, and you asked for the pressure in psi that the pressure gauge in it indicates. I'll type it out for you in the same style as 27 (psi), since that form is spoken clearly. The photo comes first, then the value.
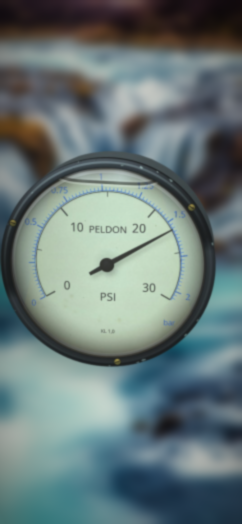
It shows 22.5 (psi)
